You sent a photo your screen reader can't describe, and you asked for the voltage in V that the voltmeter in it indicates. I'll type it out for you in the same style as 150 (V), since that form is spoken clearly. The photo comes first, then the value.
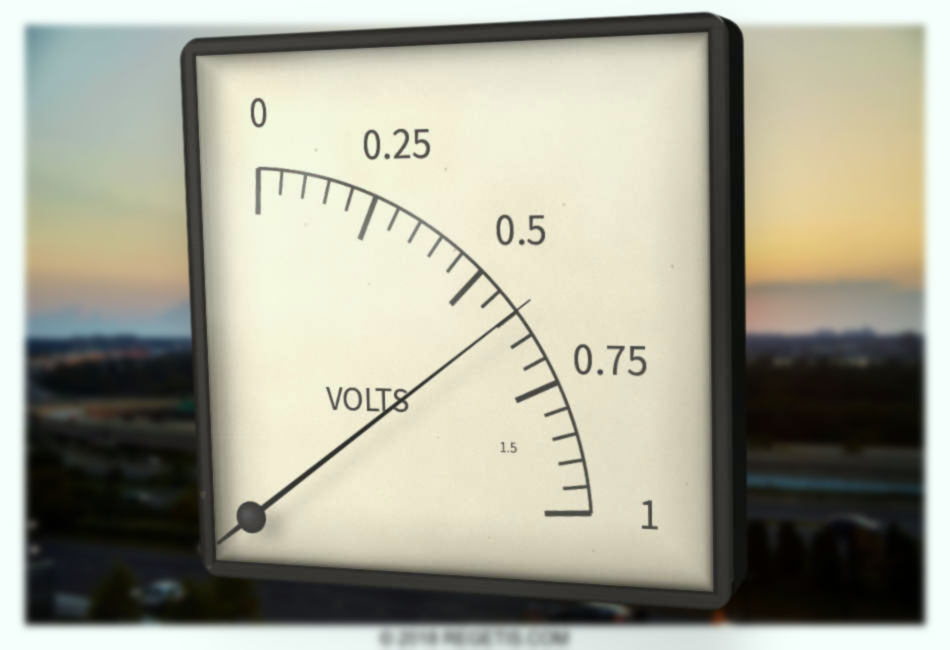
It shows 0.6 (V)
